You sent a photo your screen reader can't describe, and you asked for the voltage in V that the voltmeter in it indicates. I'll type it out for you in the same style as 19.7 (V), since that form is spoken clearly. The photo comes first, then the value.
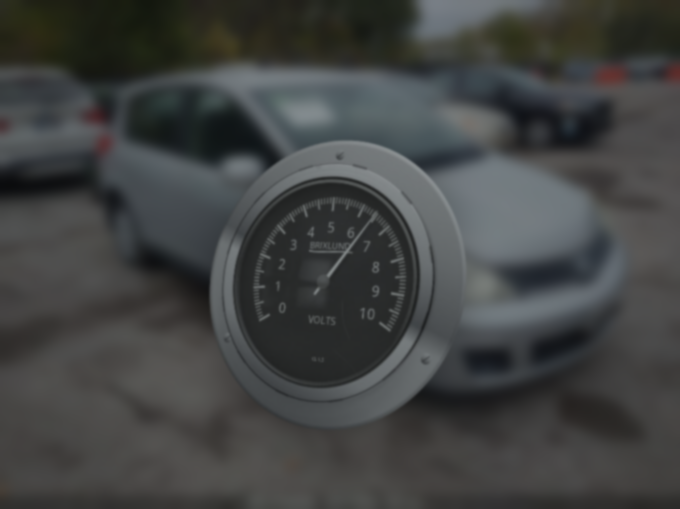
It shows 6.5 (V)
